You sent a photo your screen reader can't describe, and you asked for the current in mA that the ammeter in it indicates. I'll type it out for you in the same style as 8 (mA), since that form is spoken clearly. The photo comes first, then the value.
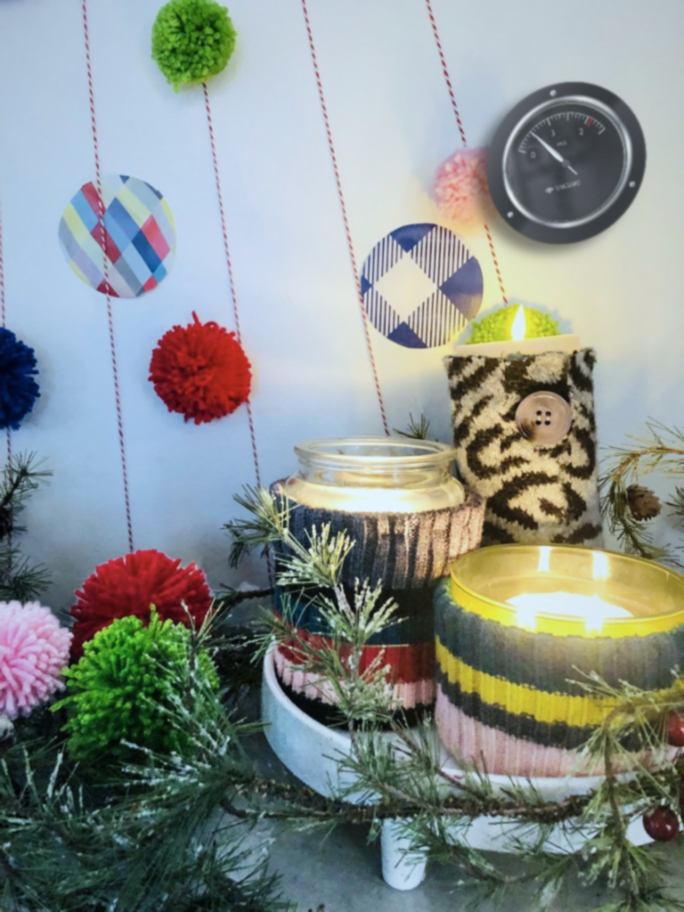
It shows 0.5 (mA)
